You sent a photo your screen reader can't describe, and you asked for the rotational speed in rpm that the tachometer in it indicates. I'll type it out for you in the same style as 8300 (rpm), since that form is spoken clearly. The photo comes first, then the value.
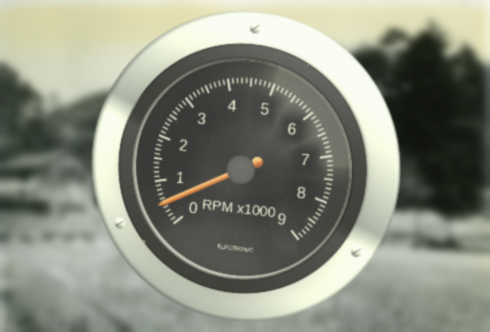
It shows 500 (rpm)
